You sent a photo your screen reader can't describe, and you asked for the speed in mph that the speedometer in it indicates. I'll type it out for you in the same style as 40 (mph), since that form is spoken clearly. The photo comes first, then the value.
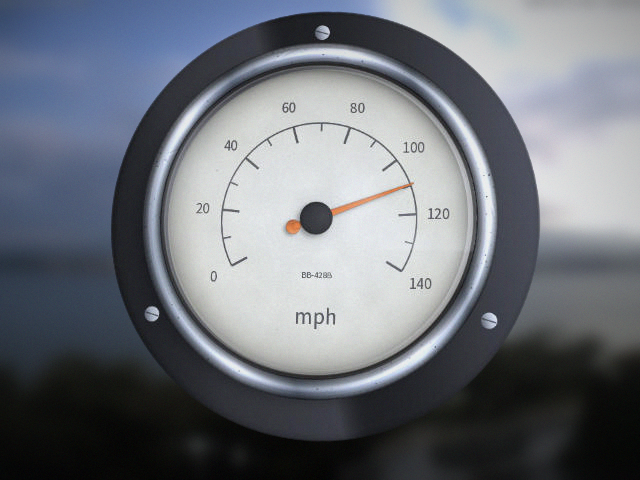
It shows 110 (mph)
